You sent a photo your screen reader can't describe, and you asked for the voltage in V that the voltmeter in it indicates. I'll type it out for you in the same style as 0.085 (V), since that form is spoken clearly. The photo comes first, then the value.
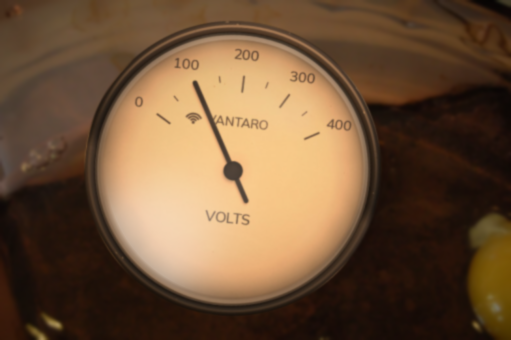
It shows 100 (V)
